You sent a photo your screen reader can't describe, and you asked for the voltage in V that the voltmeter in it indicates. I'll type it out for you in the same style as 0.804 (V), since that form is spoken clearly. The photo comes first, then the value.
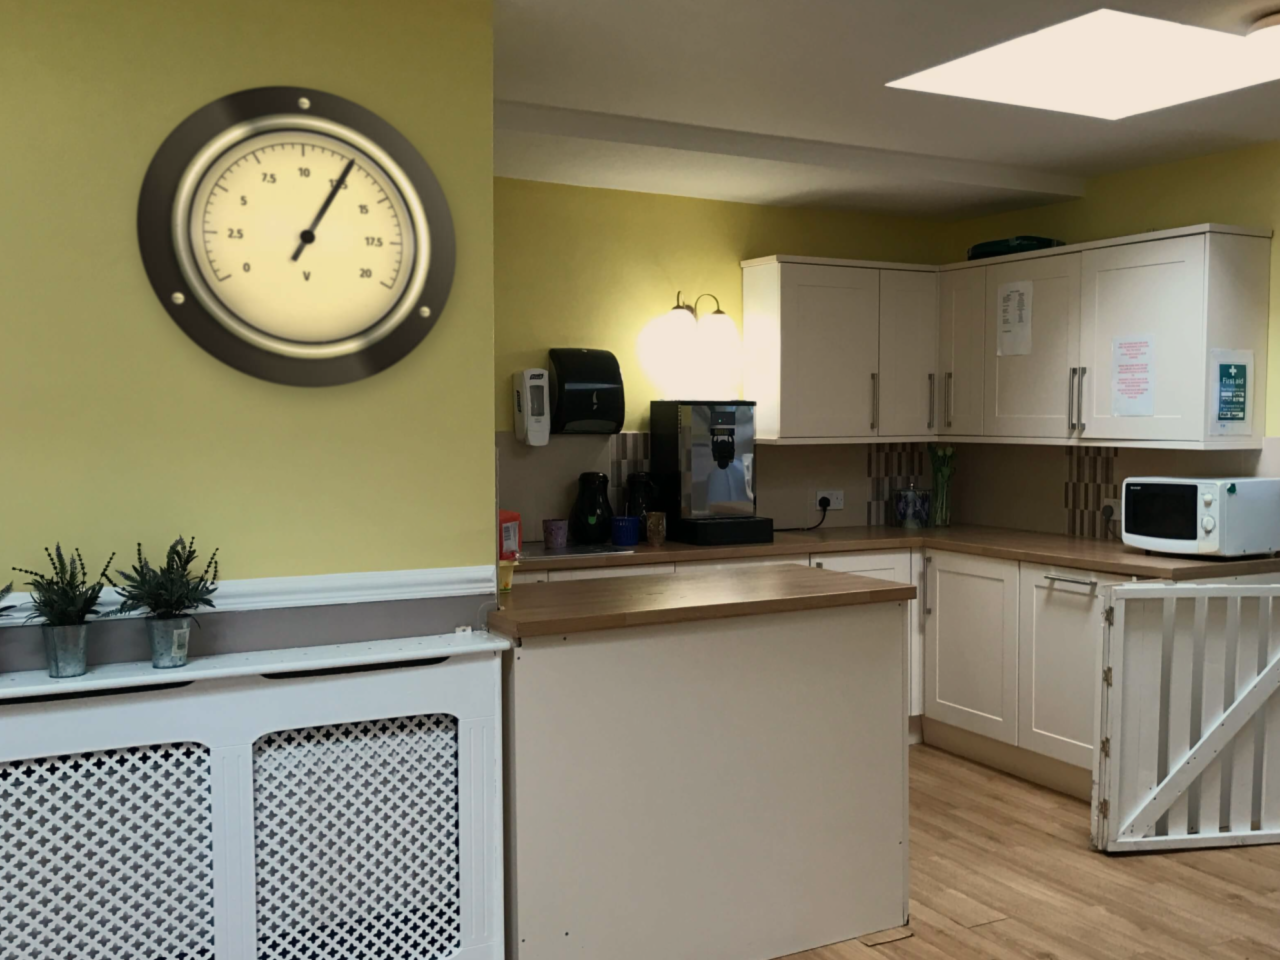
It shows 12.5 (V)
